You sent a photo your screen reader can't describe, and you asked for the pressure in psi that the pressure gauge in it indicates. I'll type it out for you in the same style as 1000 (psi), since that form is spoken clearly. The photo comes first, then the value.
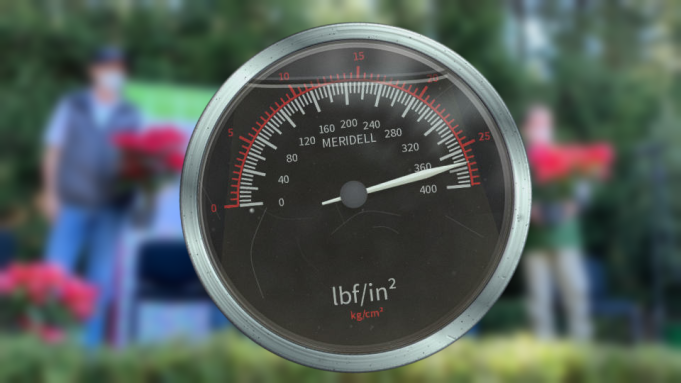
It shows 375 (psi)
